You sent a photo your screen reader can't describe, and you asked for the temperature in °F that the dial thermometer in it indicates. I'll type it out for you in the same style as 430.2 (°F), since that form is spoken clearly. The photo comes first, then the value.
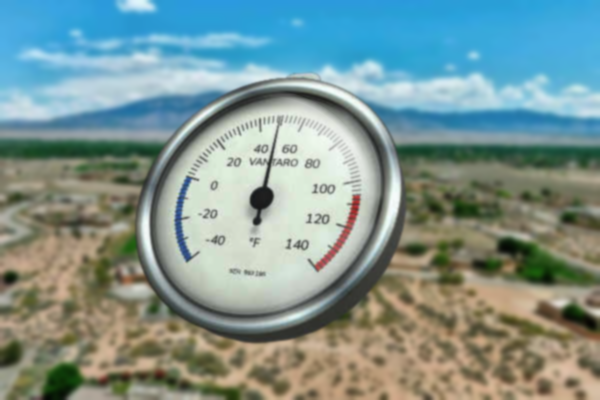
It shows 50 (°F)
